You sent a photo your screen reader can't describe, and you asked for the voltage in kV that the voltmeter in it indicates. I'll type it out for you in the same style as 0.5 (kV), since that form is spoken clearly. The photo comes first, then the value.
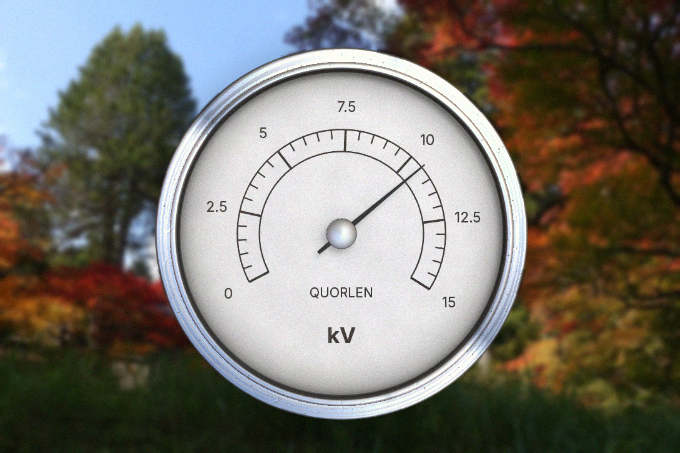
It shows 10.5 (kV)
